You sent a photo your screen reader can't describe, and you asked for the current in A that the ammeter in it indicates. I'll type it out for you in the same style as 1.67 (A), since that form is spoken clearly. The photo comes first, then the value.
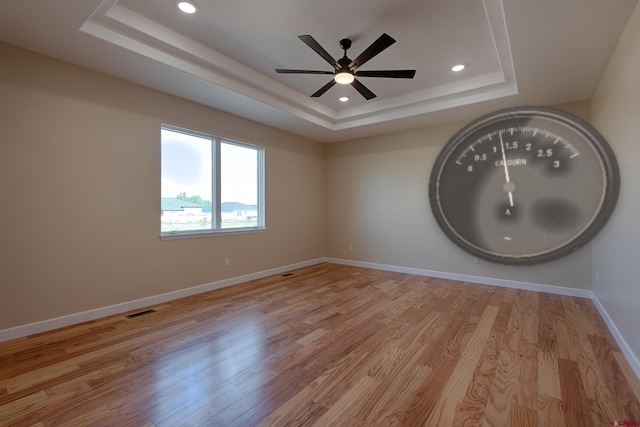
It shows 1.25 (A)
